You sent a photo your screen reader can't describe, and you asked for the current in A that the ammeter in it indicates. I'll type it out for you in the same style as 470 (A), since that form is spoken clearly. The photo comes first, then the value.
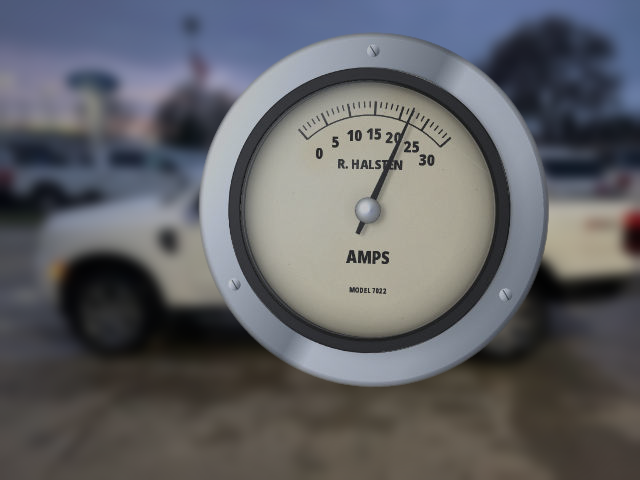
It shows 22 (A)
